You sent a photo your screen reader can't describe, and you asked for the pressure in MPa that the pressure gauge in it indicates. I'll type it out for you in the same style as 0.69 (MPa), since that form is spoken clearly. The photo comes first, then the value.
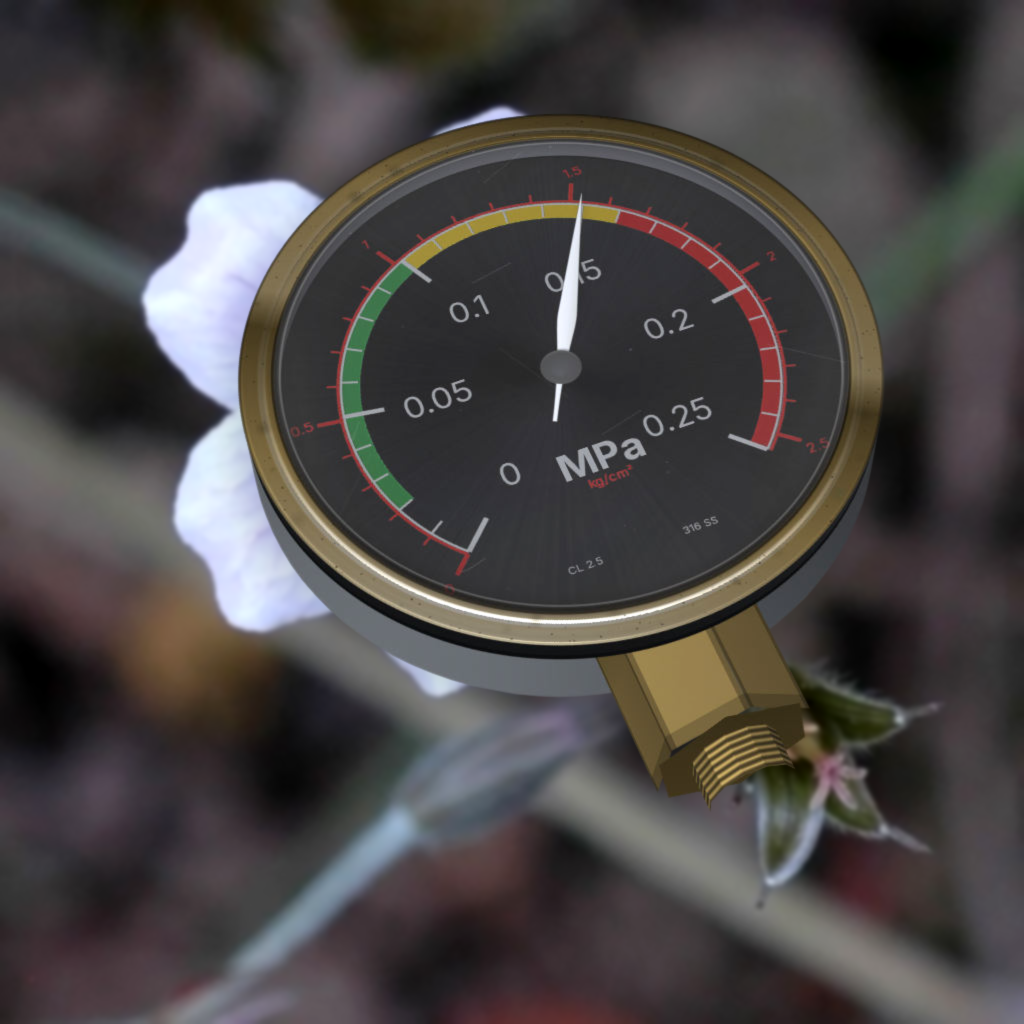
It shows 0.15 (MPa)
